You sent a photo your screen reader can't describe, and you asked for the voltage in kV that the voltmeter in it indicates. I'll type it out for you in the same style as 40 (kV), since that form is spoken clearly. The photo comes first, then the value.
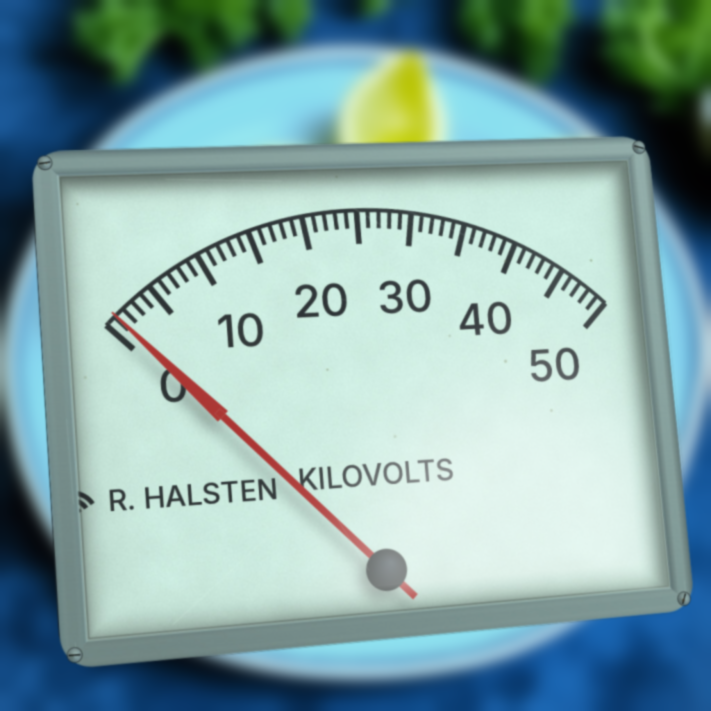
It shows 1 (kV)
